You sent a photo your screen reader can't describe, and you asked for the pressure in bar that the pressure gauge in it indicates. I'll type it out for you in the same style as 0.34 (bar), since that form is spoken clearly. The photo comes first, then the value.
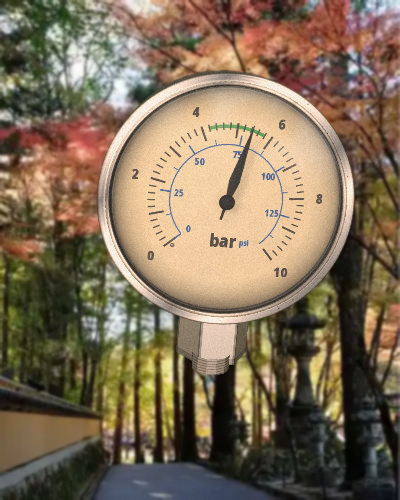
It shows 5.4 (bar)
